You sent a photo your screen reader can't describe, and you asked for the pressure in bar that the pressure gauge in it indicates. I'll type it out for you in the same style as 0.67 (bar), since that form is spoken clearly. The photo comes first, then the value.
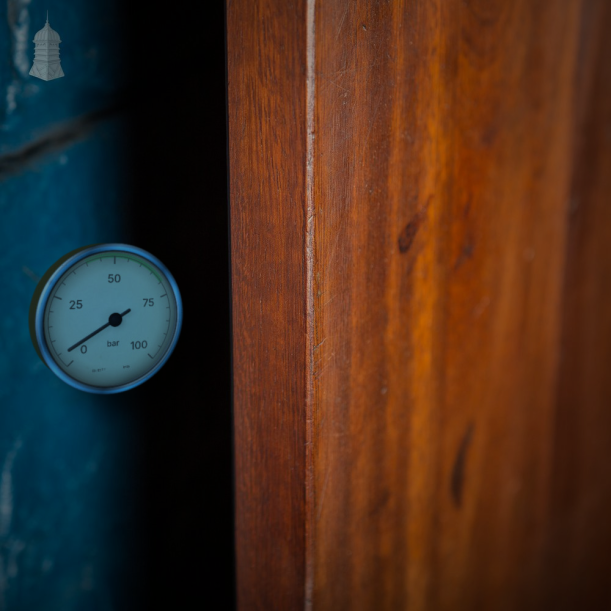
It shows 5 (bar)
